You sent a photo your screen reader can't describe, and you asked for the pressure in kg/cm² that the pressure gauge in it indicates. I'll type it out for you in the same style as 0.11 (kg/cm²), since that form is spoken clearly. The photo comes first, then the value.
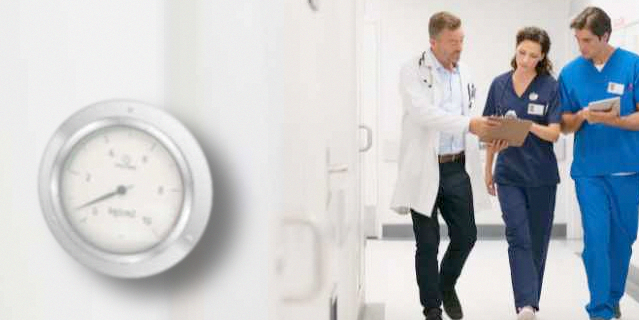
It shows 0.5 (kg/cm²)
